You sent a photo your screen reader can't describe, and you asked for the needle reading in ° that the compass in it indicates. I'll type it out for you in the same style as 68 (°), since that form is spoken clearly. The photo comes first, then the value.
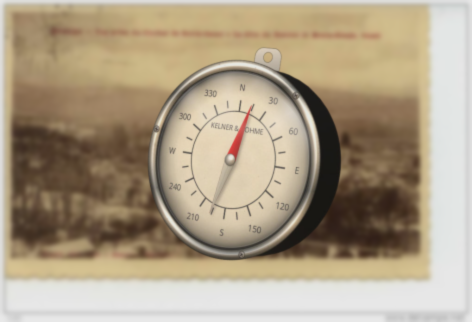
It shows 15 (°)
